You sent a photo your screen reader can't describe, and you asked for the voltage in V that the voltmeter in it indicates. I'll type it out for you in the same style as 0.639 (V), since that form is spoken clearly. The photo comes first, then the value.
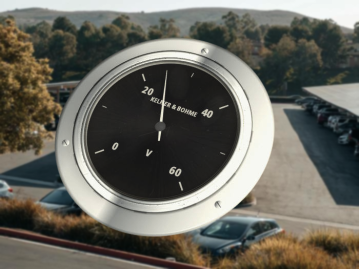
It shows 25 (V)
